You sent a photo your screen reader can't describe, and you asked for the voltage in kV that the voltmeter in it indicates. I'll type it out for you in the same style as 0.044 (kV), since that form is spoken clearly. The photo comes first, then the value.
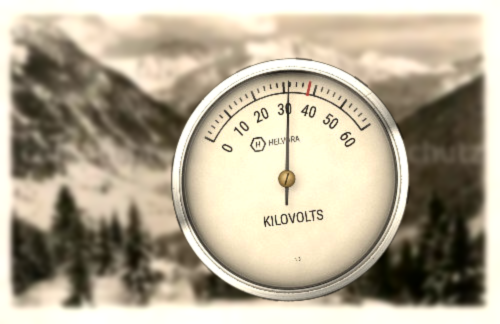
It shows 32 (kV)
